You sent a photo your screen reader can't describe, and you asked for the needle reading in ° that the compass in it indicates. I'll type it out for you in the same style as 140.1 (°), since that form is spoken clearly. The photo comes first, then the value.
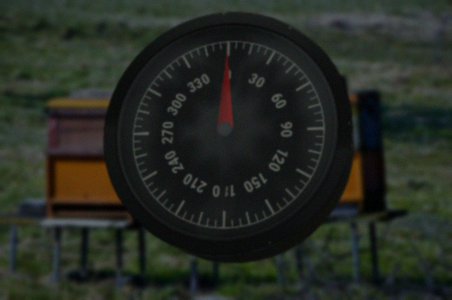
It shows 0 (°)
